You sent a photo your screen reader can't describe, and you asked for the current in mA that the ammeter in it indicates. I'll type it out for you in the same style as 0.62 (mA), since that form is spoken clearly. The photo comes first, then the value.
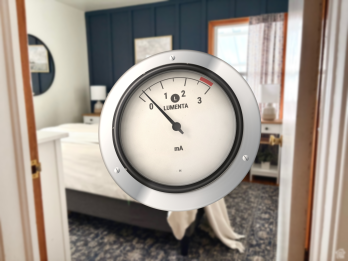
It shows 0.25 (mA)
